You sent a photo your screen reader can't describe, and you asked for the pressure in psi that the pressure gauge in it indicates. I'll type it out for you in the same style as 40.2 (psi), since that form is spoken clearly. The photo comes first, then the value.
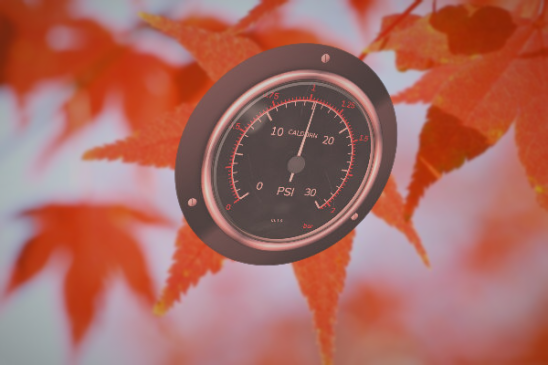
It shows 15 (psi)
